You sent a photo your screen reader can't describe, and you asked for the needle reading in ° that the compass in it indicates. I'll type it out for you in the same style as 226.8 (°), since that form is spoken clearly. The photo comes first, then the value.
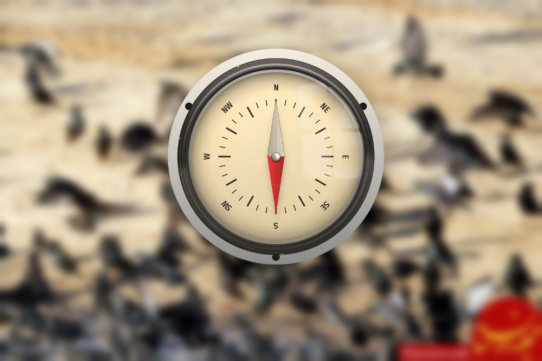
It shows 180 (°)
